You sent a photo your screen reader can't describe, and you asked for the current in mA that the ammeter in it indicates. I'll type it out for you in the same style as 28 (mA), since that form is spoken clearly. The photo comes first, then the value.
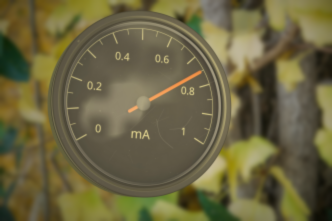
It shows 0.75 (mA)
